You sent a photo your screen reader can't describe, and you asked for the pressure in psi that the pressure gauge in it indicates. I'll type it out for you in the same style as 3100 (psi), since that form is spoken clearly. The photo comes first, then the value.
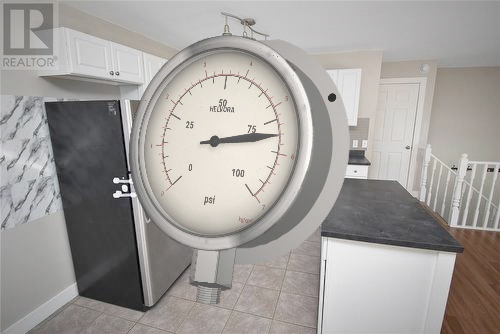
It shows 80 (psi)
